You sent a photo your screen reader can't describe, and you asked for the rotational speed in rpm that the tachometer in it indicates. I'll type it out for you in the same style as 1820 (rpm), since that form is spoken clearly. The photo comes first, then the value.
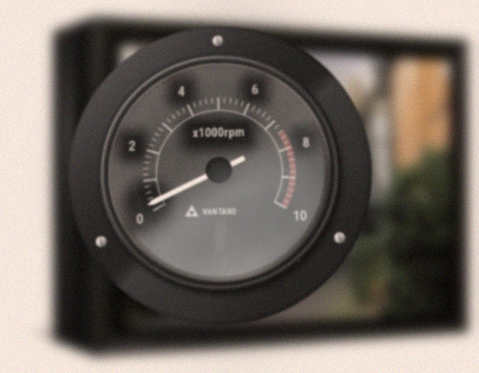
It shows 200 (rpm)
